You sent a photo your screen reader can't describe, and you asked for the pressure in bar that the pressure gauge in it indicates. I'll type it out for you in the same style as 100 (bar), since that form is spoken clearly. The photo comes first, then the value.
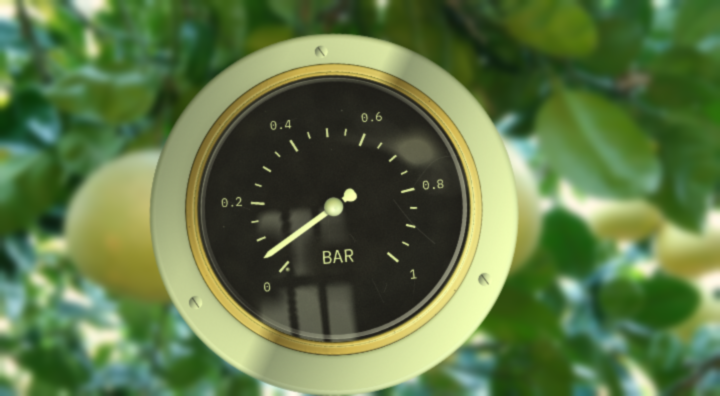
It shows 0.05 (bar)
